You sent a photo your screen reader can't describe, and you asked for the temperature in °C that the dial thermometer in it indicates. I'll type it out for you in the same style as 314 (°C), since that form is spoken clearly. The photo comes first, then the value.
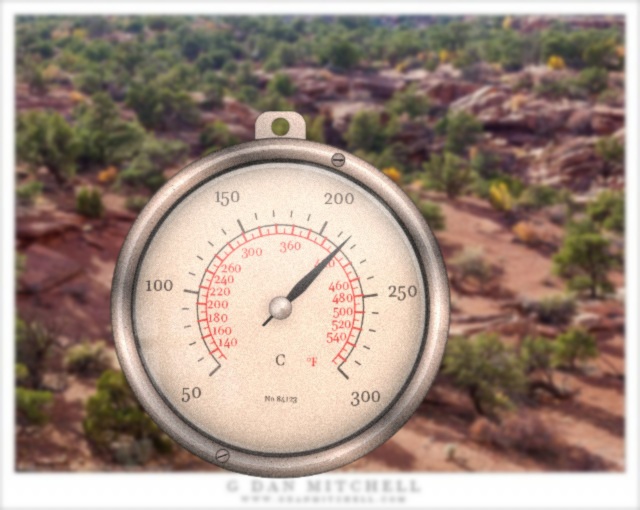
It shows 215 (°C)
